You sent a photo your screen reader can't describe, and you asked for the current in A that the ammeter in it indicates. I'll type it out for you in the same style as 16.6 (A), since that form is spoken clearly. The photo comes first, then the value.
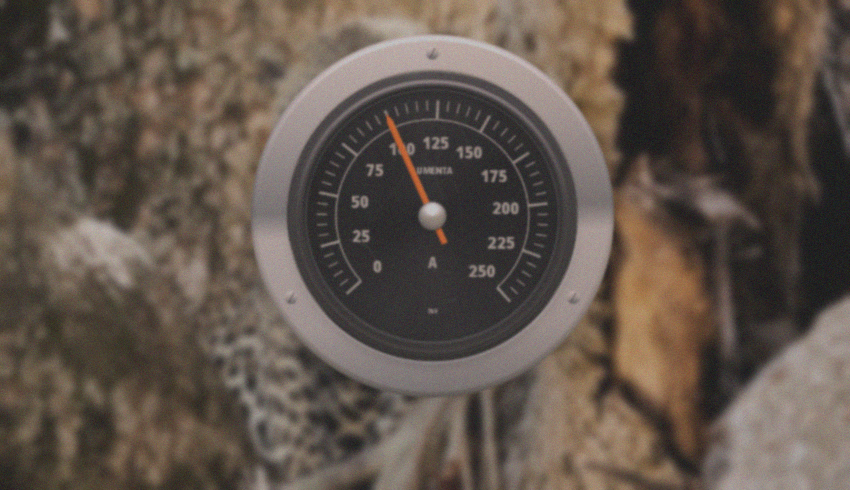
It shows 100 (A)
